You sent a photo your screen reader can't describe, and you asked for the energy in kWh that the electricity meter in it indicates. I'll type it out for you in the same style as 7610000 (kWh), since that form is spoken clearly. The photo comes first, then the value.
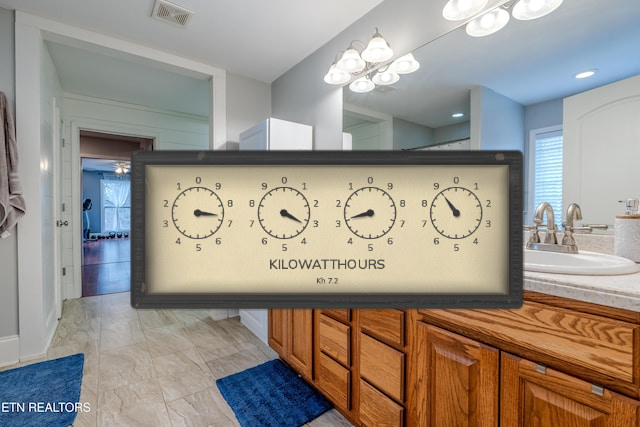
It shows 7329 (kWh)
